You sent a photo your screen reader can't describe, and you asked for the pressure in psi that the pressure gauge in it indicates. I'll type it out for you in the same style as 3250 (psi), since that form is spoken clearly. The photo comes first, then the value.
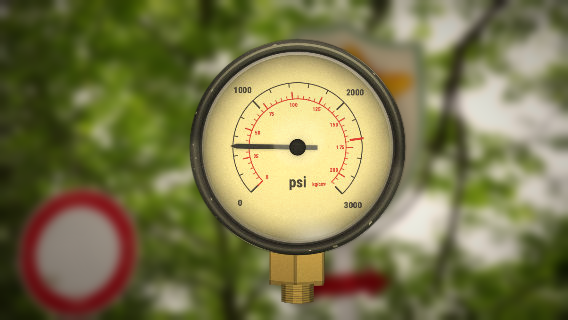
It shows 500 (psi)
